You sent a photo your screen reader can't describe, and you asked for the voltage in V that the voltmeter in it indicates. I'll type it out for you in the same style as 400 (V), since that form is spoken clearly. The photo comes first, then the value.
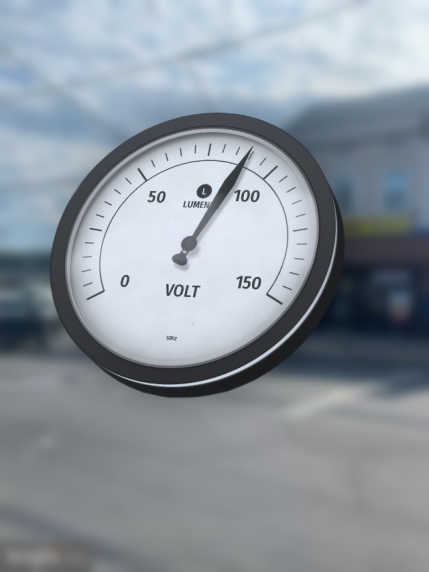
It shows 90 (V)
